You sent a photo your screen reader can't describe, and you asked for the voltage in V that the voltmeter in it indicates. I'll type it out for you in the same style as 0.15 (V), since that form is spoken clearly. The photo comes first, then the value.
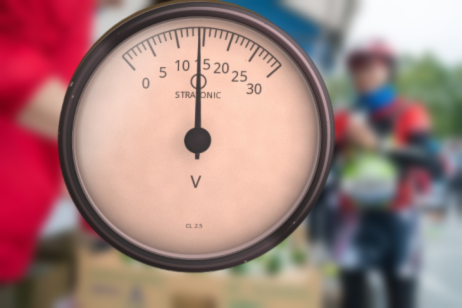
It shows 14 (V)
